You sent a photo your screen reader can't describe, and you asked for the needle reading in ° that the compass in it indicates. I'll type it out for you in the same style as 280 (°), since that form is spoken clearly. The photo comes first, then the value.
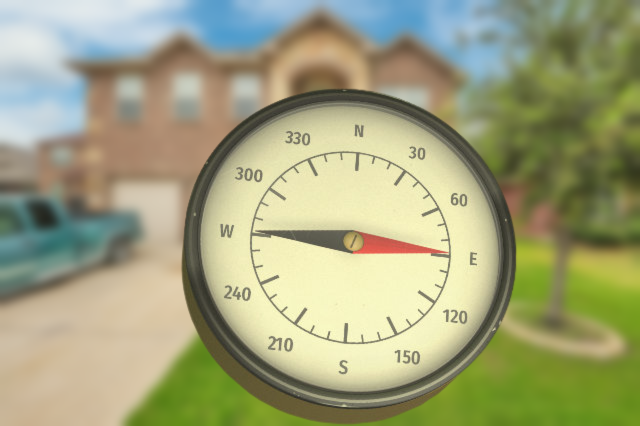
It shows 90 (°)
